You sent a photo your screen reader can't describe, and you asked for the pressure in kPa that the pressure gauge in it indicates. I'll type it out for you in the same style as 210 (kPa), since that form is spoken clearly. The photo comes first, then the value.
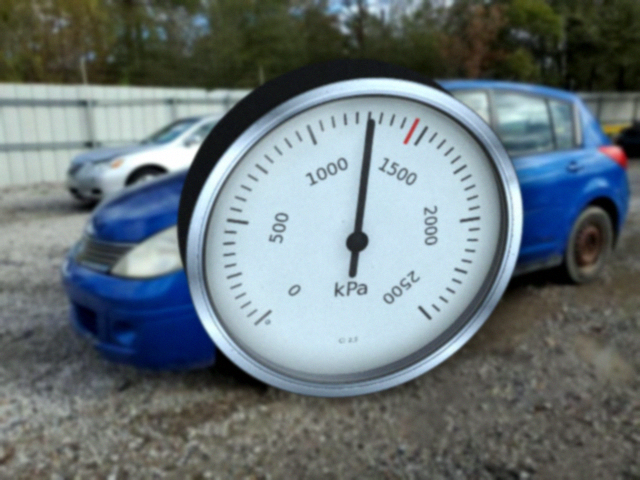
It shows 1250 (kPa)
